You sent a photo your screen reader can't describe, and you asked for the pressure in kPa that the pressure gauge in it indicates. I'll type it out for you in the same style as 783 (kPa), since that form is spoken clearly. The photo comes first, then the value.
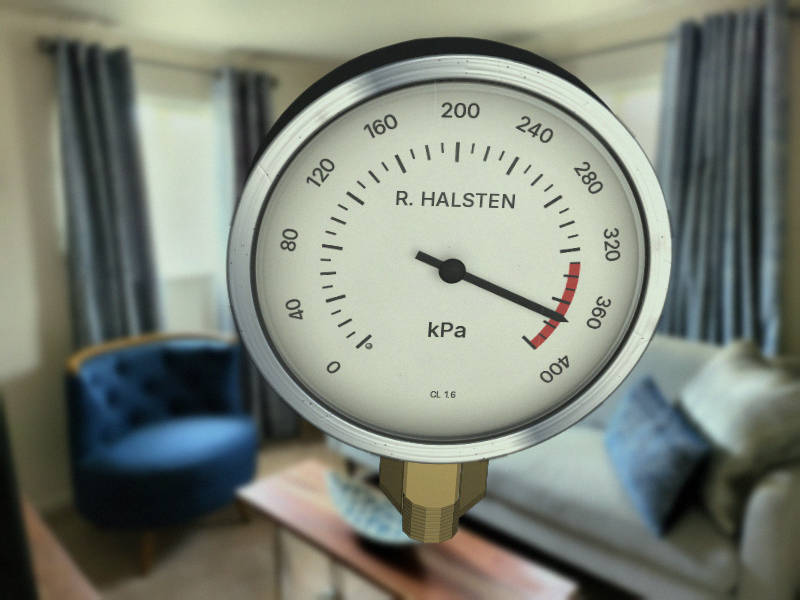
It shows 370 (kPa)
